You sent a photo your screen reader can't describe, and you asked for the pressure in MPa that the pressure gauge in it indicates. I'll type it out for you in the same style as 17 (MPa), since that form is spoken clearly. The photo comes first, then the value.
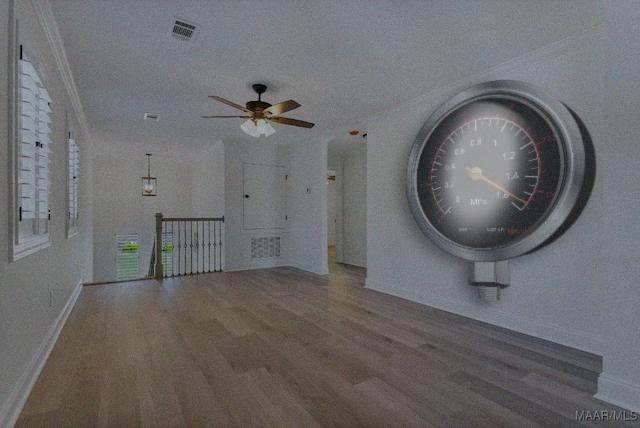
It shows 1.55 (MPa)
